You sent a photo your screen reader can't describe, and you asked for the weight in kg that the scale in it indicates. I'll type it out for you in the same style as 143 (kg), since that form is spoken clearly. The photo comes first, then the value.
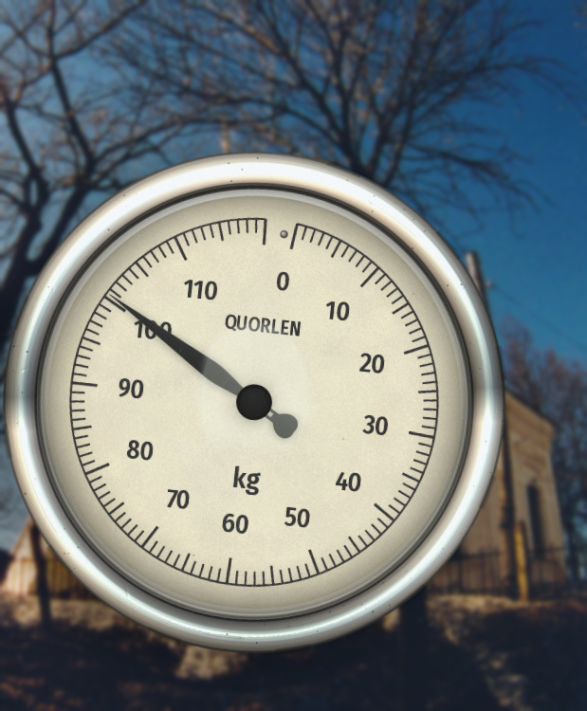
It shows 100.5 (kg)
